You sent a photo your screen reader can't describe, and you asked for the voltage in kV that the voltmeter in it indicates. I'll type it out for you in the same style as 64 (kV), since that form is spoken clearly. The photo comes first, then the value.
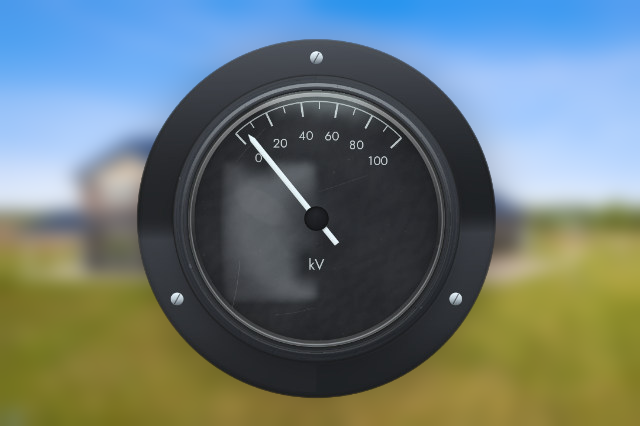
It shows 5 (kV)
